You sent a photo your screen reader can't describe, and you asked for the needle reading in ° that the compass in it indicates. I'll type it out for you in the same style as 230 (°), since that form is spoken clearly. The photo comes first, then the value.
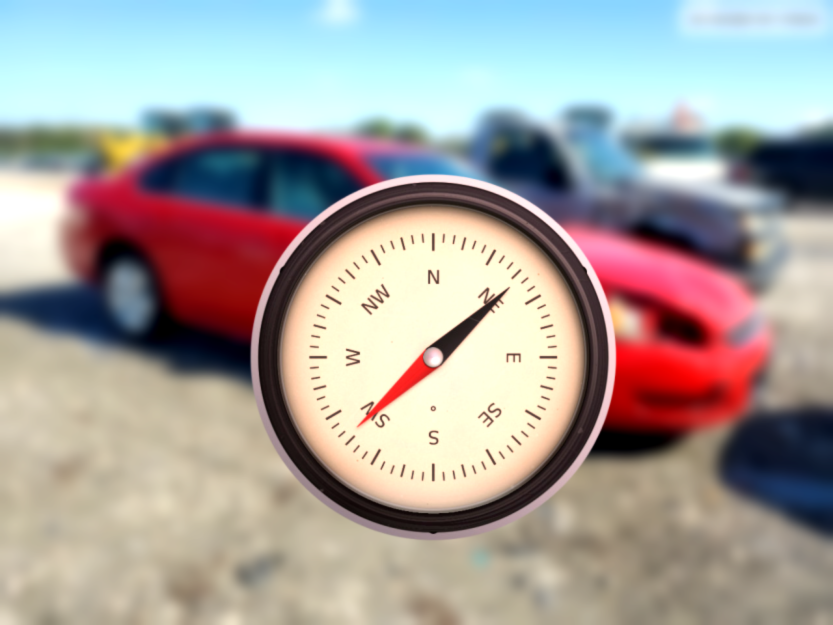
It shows 227.5 (°)
